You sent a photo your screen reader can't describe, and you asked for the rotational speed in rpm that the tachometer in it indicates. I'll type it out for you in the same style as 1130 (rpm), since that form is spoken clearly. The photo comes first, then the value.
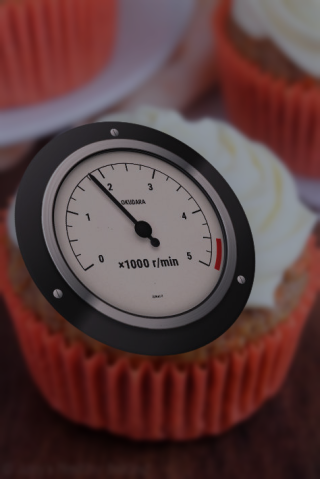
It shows 1750 (rpm)
